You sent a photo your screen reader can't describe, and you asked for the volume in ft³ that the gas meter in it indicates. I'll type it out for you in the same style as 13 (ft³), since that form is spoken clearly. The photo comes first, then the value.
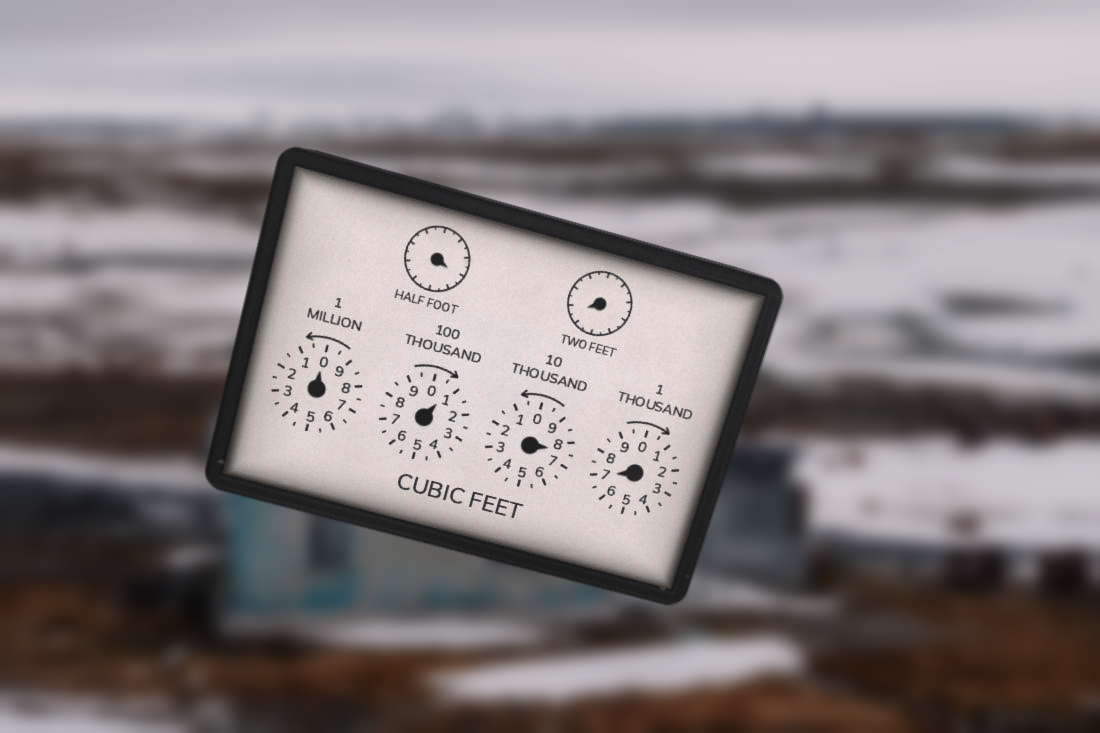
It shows 7700 (ft³)
